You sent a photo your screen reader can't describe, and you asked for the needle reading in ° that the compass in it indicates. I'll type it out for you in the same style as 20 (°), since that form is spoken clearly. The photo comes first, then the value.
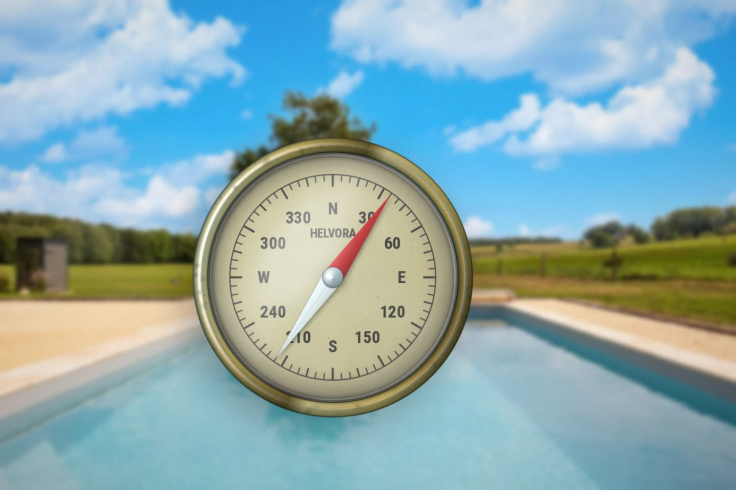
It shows 35 (°)
